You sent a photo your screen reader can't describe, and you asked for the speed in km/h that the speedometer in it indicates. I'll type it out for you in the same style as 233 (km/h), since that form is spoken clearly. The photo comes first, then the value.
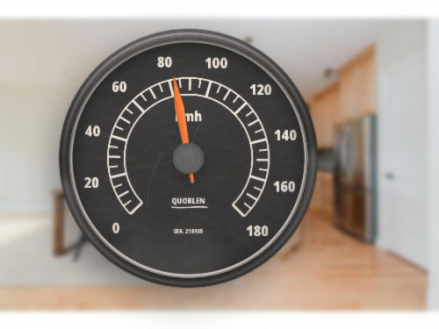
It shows 82.5 (km/h)
